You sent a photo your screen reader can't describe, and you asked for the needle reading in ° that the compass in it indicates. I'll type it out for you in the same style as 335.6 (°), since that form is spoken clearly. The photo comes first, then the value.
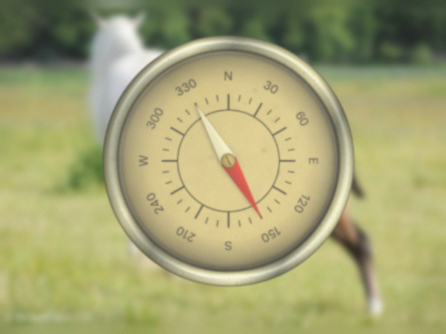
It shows 150 (°)
